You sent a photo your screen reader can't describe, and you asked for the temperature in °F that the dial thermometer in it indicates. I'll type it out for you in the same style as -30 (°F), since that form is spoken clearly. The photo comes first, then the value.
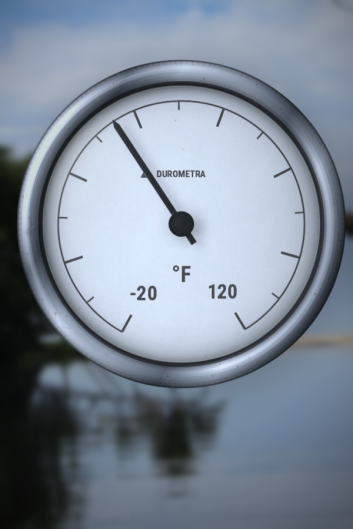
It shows 35 (°F)
